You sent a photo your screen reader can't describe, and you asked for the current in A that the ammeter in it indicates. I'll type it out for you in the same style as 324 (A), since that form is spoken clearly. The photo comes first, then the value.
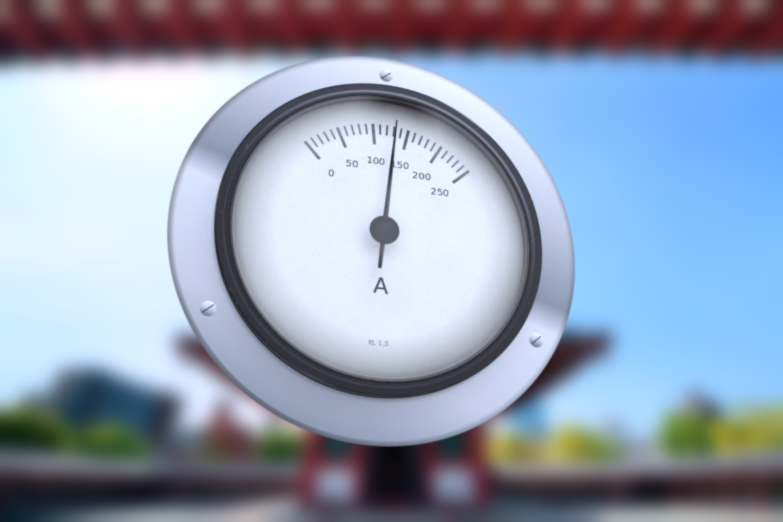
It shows 130 (A)
